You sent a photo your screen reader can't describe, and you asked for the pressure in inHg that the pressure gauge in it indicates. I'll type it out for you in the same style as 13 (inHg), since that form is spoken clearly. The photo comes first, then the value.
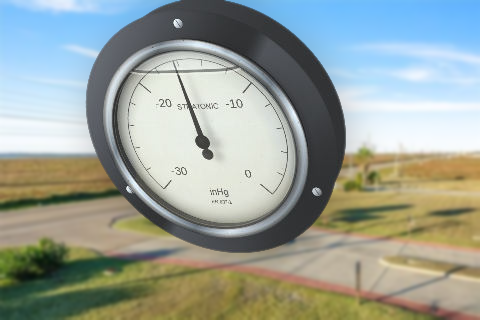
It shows -16 (inHg)
